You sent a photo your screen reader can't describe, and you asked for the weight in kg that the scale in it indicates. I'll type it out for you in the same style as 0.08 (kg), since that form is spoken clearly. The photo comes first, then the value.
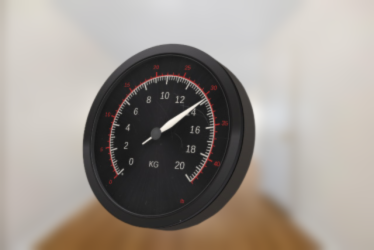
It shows 14 (kg)
